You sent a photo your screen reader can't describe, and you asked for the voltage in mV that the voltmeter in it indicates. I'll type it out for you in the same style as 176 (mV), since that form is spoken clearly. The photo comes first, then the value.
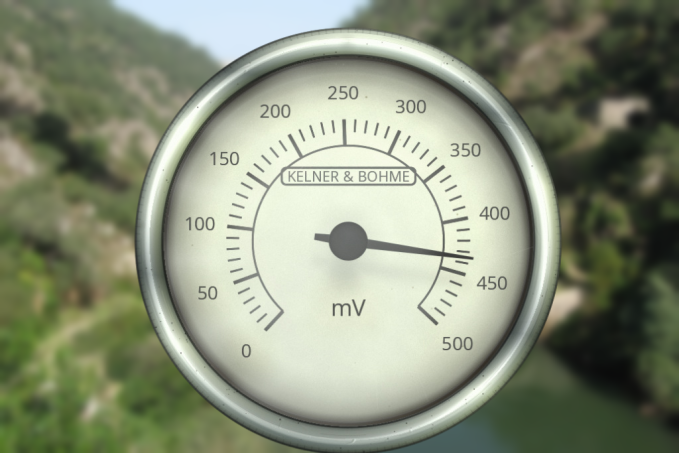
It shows 435 (mV)
